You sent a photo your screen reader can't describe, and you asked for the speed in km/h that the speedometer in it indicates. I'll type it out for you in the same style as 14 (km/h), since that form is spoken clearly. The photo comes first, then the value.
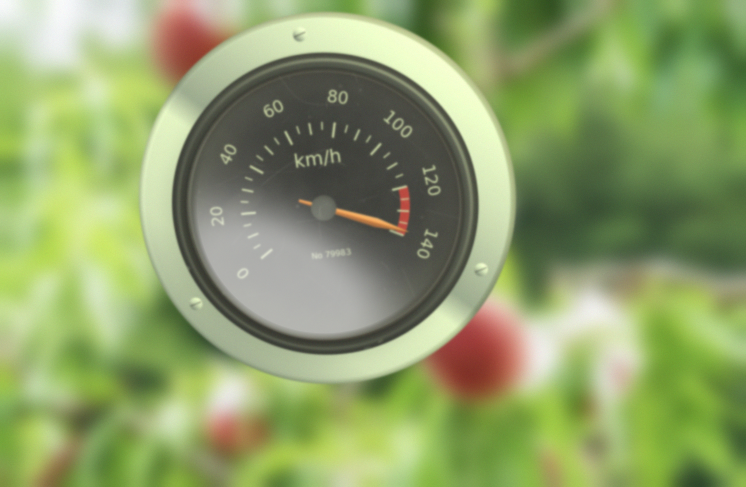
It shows 137.5 (km/h)
